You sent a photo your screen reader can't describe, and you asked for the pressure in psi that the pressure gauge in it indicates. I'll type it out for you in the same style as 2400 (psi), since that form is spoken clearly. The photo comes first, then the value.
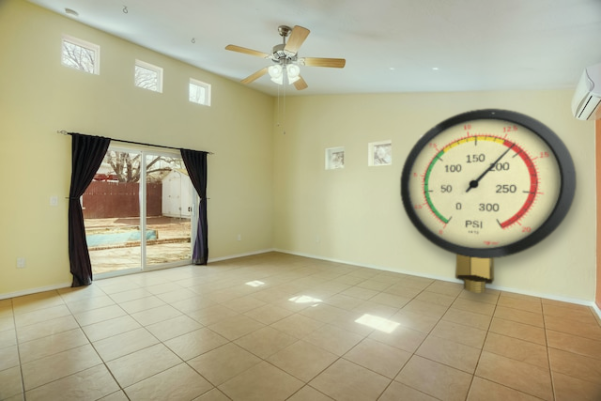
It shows 190 (psi)
